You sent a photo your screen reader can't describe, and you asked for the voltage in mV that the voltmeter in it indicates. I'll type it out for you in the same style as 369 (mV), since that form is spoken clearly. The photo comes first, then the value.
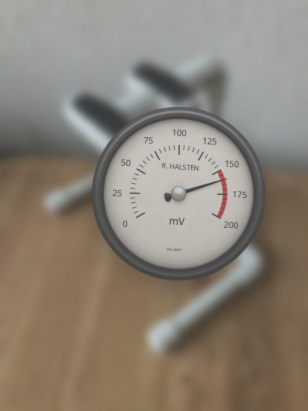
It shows 160 (mV)
